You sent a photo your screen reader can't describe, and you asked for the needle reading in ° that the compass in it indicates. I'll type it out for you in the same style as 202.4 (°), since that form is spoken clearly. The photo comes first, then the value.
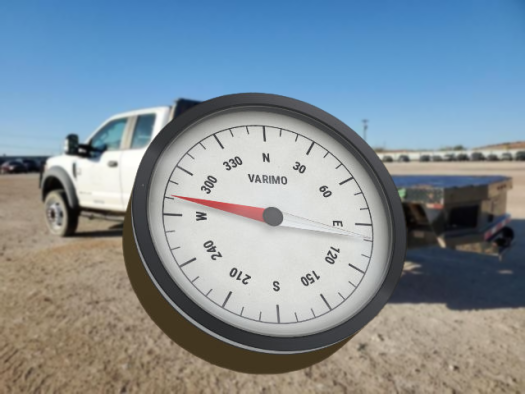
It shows 280 (°)
